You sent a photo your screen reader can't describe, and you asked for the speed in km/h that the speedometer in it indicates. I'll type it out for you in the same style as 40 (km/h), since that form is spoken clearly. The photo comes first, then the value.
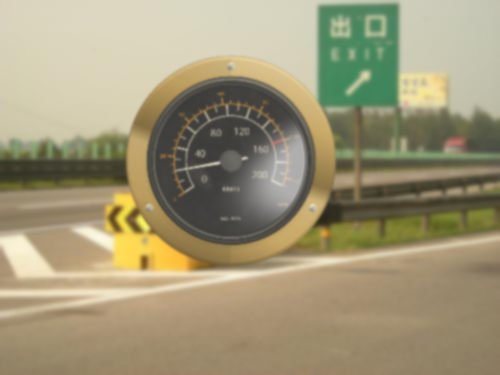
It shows 20 (km/h)
